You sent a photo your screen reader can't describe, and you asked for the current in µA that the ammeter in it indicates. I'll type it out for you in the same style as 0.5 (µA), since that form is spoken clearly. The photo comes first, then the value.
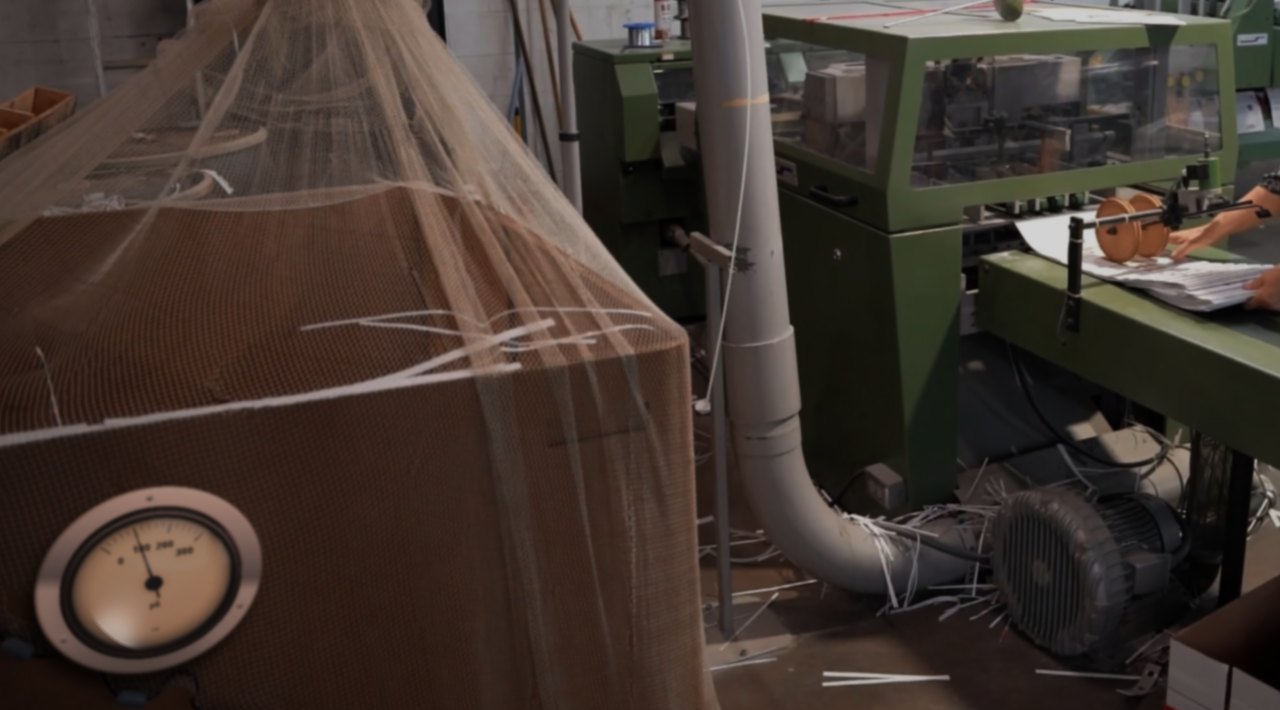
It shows 100 (µA)
